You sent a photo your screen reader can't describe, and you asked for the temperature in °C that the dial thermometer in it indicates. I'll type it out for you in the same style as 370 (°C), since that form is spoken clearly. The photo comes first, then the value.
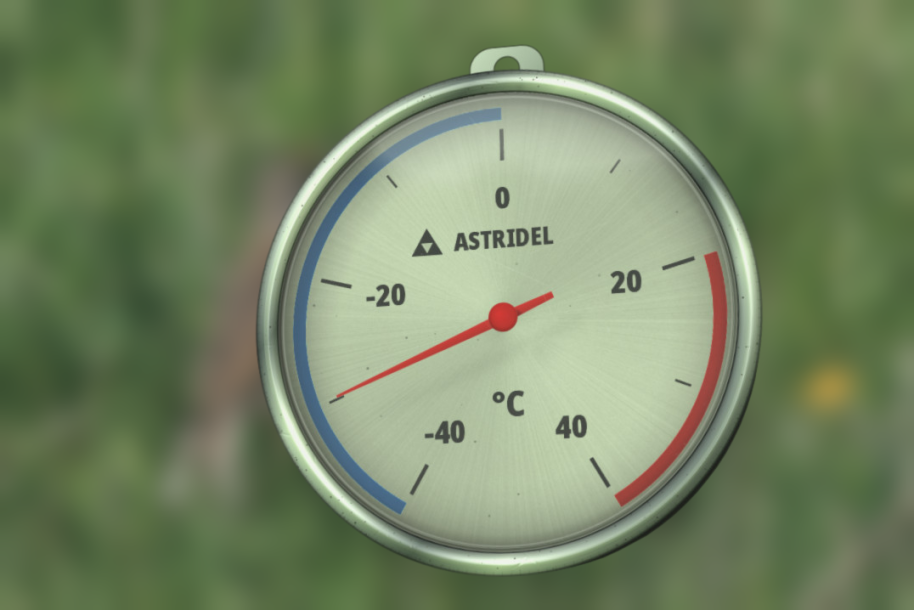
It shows -30 (°C)
